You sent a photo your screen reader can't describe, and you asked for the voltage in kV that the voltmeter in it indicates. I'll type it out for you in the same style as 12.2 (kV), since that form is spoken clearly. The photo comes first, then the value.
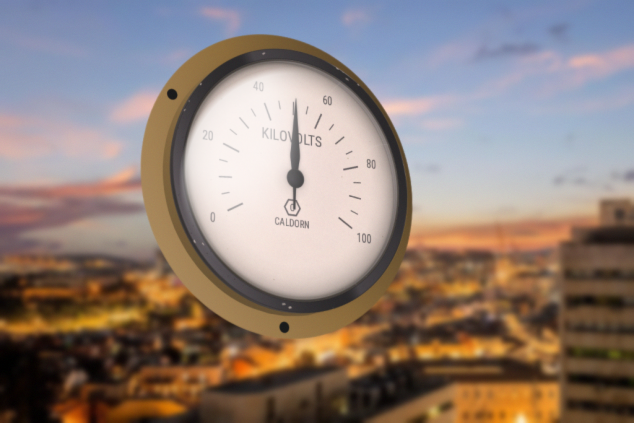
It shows 50 (kV)
